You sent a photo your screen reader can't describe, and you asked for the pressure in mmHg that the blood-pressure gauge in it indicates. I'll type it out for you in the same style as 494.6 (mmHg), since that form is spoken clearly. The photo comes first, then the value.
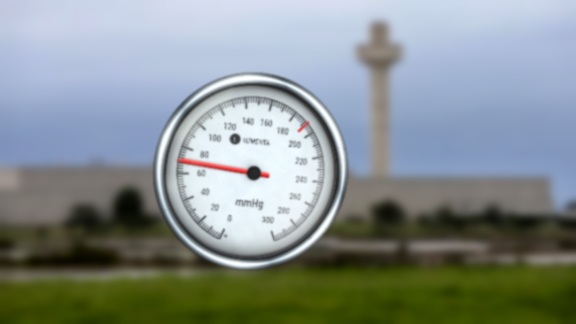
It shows 70 (mmHg)
